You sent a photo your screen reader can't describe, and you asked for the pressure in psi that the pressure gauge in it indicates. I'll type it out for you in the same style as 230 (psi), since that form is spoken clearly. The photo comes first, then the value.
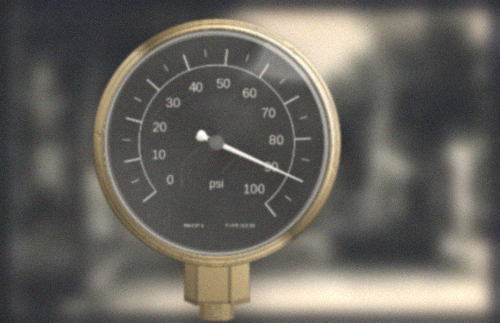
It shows 90 (psi)
